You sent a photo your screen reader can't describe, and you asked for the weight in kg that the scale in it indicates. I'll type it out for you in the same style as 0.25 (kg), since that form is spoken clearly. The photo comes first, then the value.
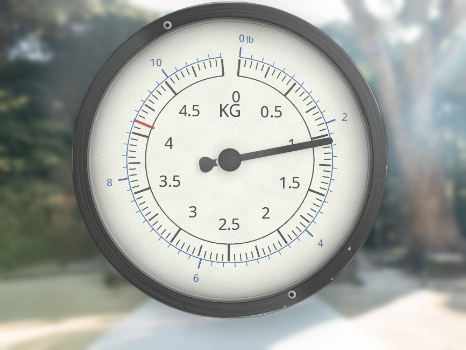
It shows 1.05 (kg)
